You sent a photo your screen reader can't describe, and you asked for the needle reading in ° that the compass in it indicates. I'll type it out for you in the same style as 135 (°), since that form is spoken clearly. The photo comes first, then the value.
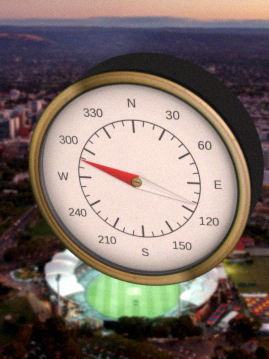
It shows 290 (°)
